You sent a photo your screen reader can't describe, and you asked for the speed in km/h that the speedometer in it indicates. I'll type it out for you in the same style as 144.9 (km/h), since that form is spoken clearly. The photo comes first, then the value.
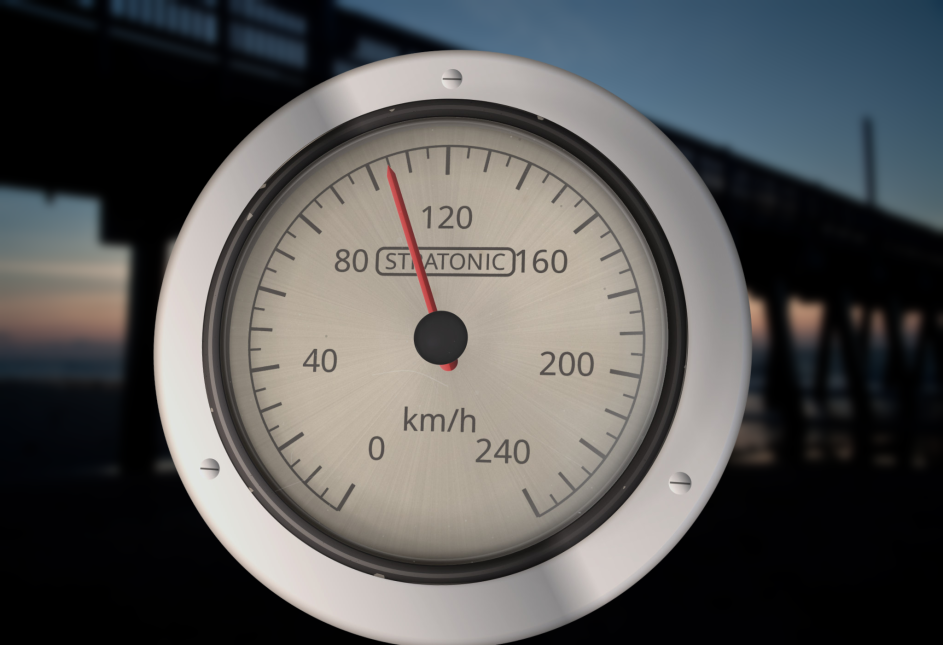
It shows 105 (km/h)
